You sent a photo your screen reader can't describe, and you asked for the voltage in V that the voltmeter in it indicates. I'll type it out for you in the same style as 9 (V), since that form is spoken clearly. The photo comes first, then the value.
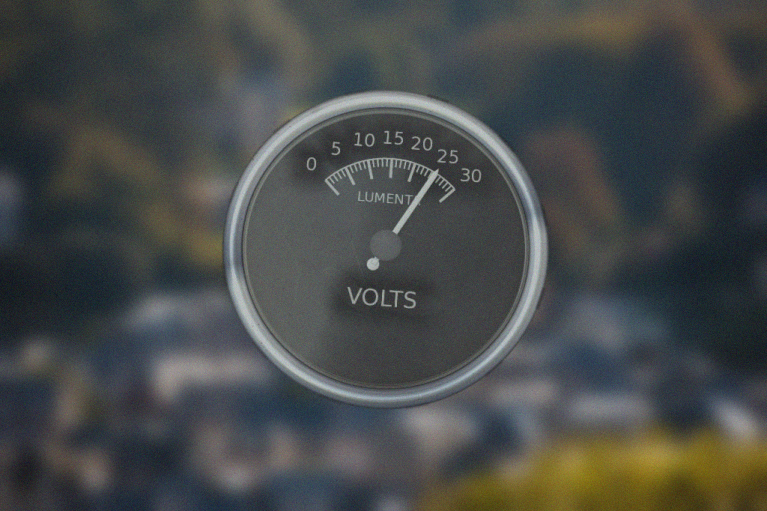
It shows 25 (V)
